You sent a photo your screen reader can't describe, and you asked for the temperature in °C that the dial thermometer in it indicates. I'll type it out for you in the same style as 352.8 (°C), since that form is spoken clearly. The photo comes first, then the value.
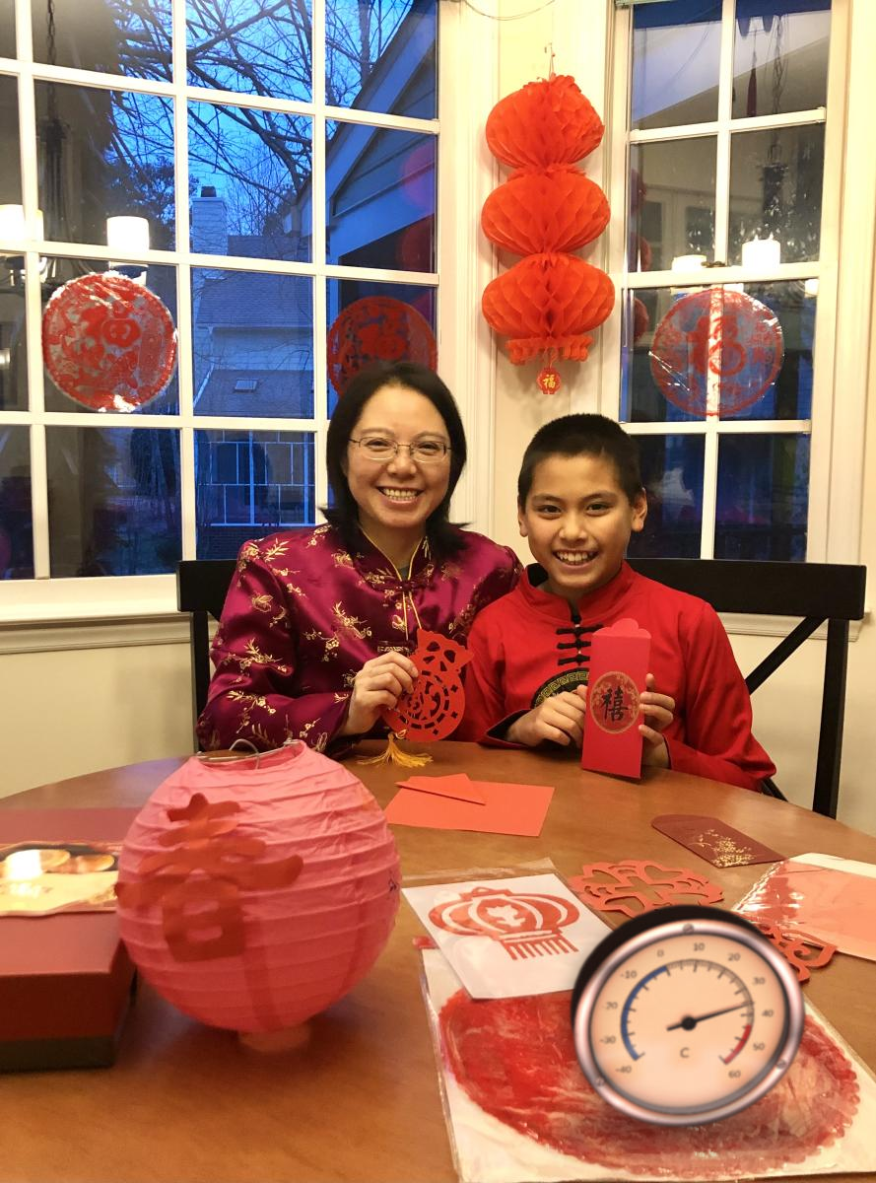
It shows 35 (°C)
